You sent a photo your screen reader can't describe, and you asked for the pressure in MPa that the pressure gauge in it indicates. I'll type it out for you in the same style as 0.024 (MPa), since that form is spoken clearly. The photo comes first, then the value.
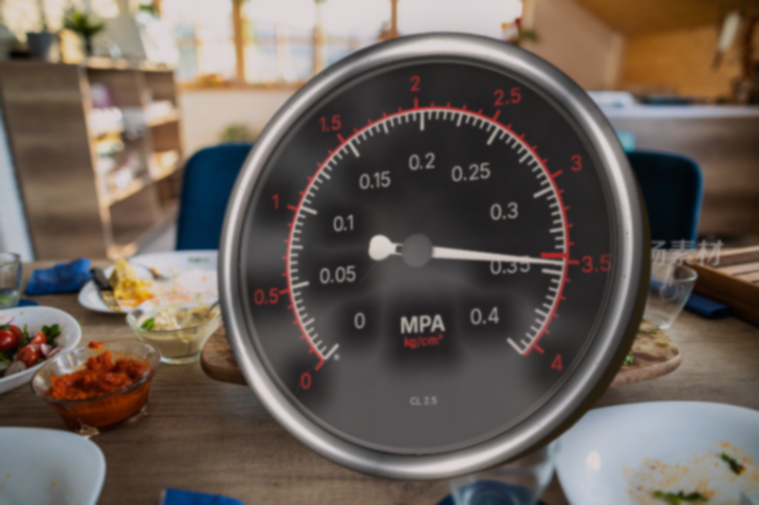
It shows 0.345 (MPa)
